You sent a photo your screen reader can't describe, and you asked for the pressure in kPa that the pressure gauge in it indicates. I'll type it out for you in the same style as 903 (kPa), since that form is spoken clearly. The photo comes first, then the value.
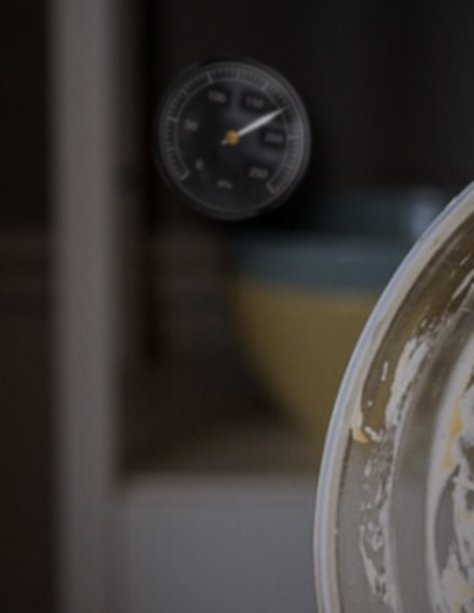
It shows 175 (kPa)
